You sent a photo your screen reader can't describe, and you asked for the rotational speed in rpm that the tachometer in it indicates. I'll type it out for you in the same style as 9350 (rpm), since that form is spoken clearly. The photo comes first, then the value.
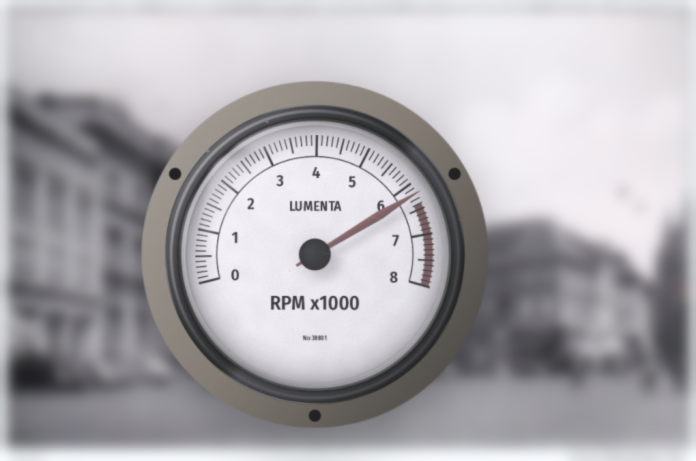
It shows 6200 (rpm)
